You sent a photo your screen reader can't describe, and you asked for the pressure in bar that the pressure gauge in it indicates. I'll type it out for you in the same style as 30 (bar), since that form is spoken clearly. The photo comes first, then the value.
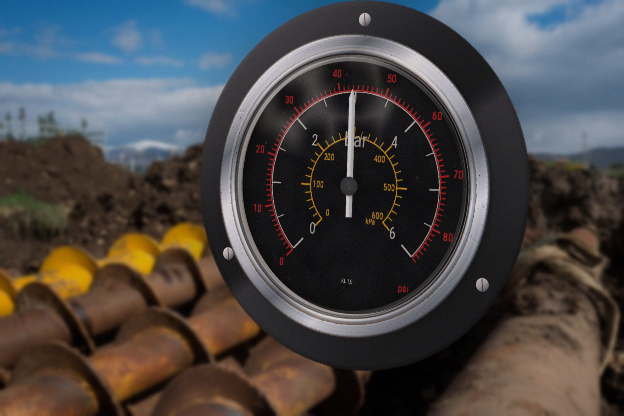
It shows 3 (bar)
